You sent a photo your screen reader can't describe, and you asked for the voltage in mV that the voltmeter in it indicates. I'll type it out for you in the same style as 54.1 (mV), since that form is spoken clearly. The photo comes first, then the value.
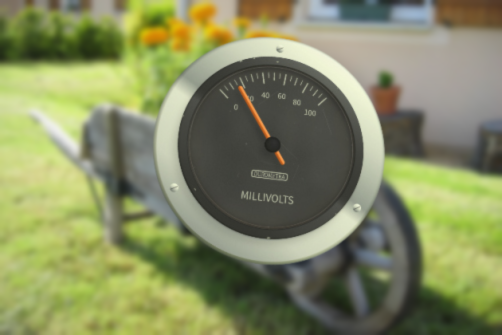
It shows 15 (mV)
